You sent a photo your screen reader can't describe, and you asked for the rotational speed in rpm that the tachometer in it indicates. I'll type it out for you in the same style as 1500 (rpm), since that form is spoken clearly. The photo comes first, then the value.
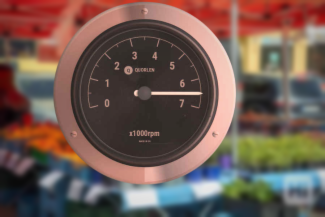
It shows 6500 (rpm)
